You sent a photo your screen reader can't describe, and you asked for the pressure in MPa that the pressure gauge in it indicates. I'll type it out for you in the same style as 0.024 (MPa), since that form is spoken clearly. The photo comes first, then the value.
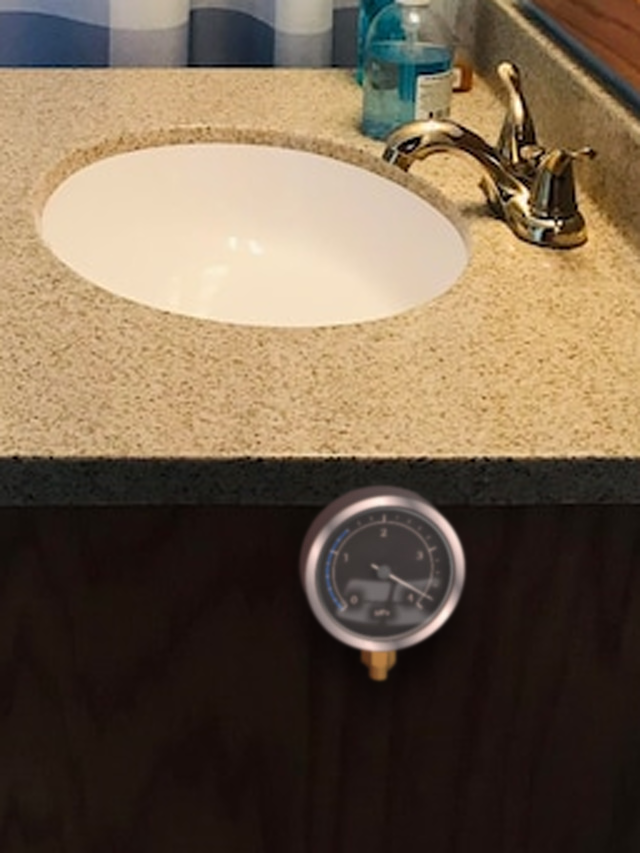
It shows 3.8 (MPa)
